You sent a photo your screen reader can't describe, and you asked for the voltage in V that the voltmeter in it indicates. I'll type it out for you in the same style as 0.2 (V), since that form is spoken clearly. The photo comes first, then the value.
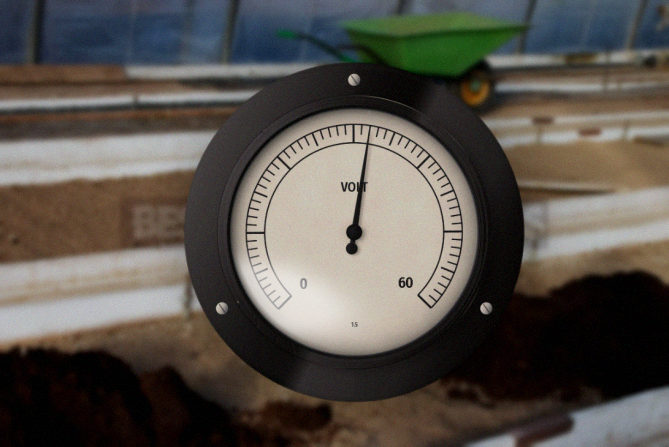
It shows 32 (V)
